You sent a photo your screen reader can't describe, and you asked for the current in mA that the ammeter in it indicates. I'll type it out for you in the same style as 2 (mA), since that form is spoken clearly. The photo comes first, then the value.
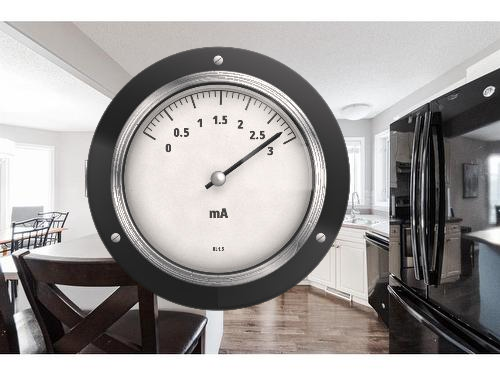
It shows 2.8 (mA)
